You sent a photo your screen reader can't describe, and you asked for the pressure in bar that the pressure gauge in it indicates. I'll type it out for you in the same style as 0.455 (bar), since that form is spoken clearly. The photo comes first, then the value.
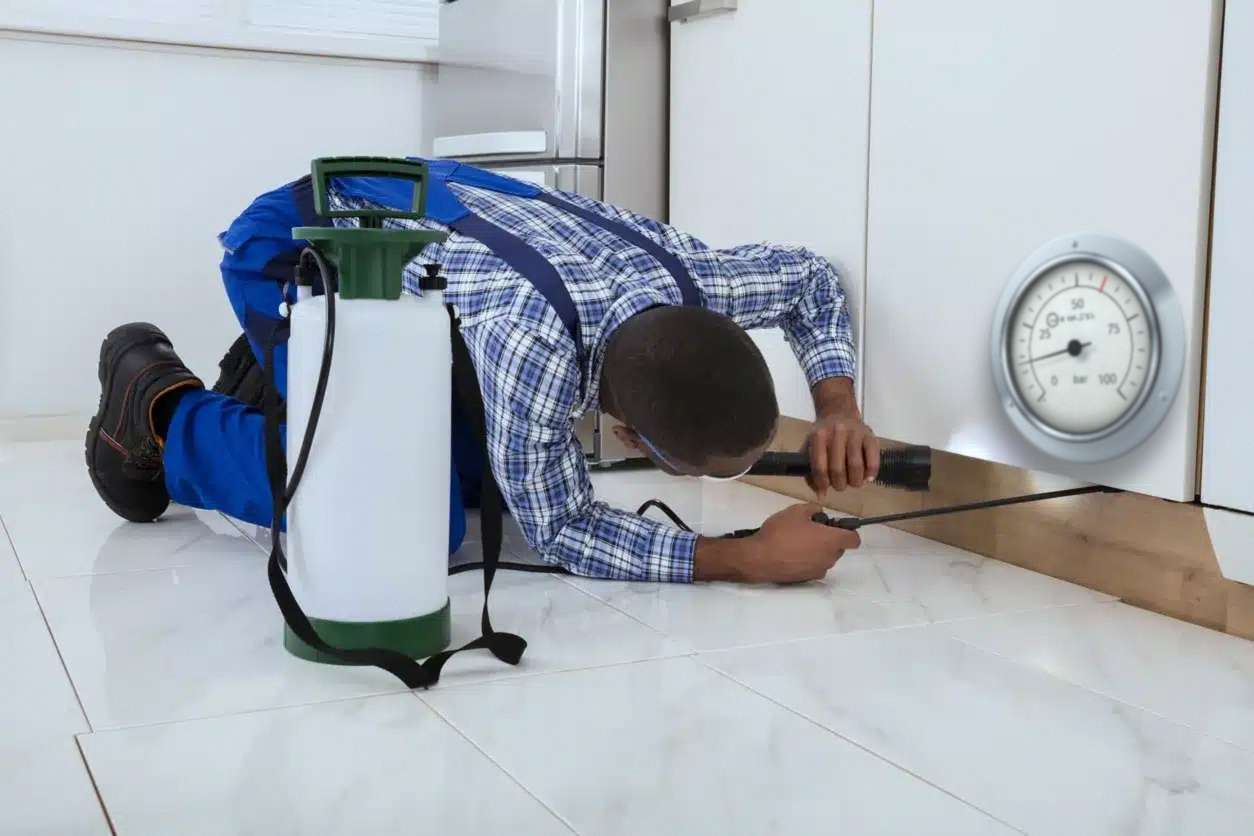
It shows 12.5 (bar)
